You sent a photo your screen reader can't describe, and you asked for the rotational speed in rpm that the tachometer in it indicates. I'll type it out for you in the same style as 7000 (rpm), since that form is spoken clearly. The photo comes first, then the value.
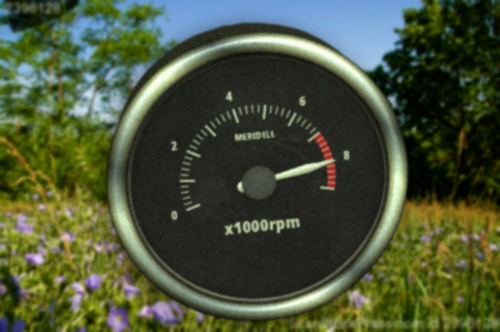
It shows 8000 (rpm)
